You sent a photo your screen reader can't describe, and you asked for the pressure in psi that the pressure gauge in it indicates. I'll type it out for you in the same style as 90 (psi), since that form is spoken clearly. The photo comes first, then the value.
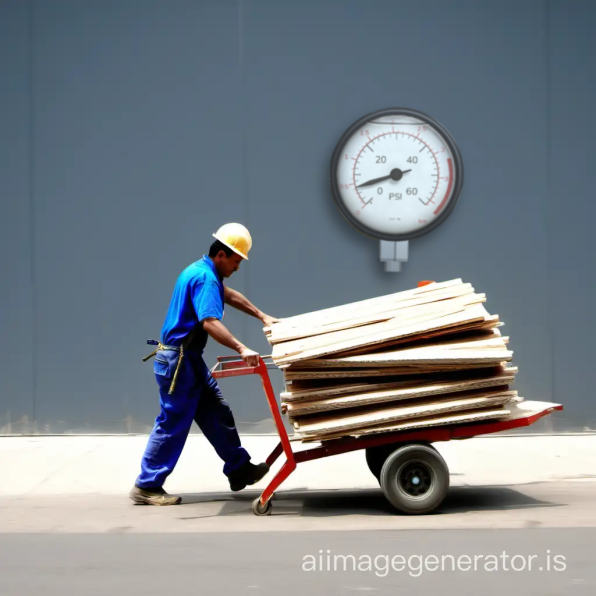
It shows 6 (psi)
